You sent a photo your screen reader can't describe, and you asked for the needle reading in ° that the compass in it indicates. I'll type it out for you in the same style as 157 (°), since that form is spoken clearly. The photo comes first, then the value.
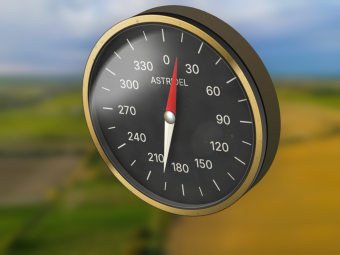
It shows 15 (°)
